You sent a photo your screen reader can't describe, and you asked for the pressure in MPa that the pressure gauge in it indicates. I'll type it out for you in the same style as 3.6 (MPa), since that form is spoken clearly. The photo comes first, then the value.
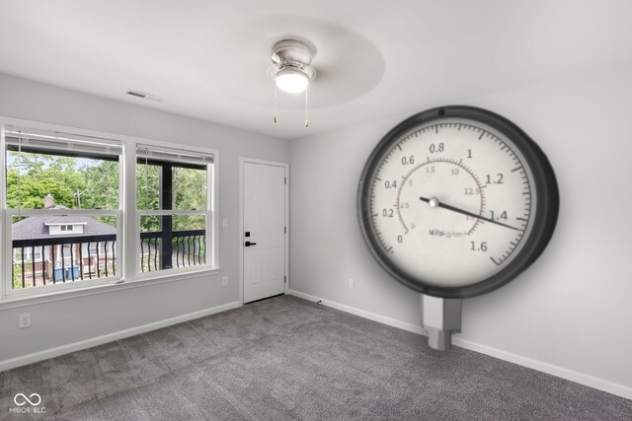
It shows 1.44 (MPa)
